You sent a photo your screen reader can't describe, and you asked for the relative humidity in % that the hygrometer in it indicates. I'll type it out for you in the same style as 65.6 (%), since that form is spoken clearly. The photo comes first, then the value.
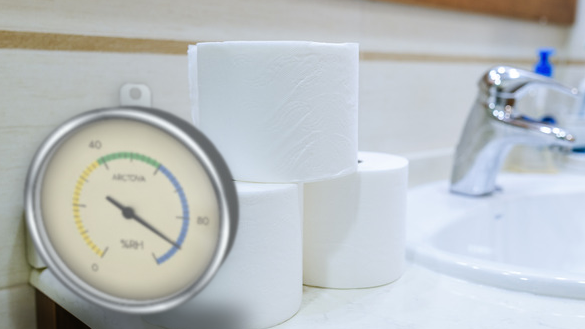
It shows 90 (%)
